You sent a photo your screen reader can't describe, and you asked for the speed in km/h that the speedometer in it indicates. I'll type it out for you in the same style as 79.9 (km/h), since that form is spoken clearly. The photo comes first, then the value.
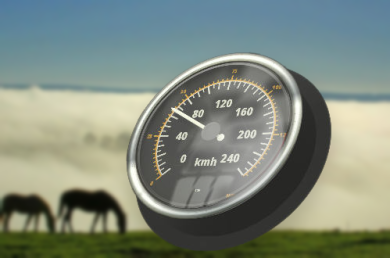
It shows 65 (km/h)
